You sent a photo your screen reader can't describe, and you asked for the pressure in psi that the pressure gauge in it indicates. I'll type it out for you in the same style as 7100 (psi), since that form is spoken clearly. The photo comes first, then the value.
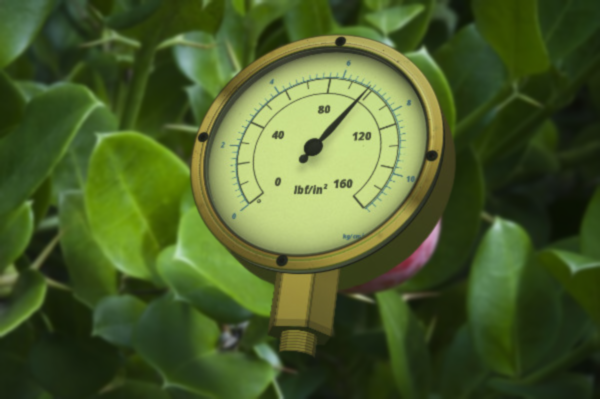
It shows 100 (psi)
